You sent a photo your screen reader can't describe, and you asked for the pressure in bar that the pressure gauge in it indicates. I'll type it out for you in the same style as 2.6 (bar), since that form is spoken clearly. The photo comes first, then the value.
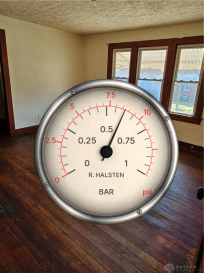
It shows 0.6 (bar)
